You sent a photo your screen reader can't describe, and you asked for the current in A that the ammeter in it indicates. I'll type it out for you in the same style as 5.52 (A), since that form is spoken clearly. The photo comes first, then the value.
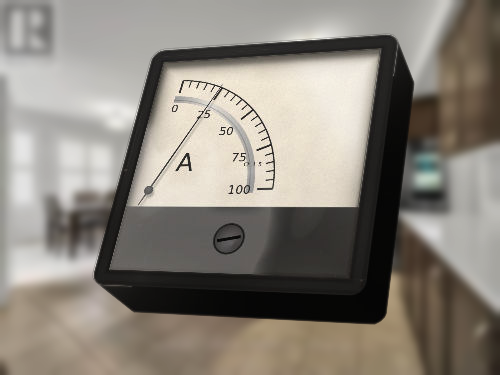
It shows 25 (A)
